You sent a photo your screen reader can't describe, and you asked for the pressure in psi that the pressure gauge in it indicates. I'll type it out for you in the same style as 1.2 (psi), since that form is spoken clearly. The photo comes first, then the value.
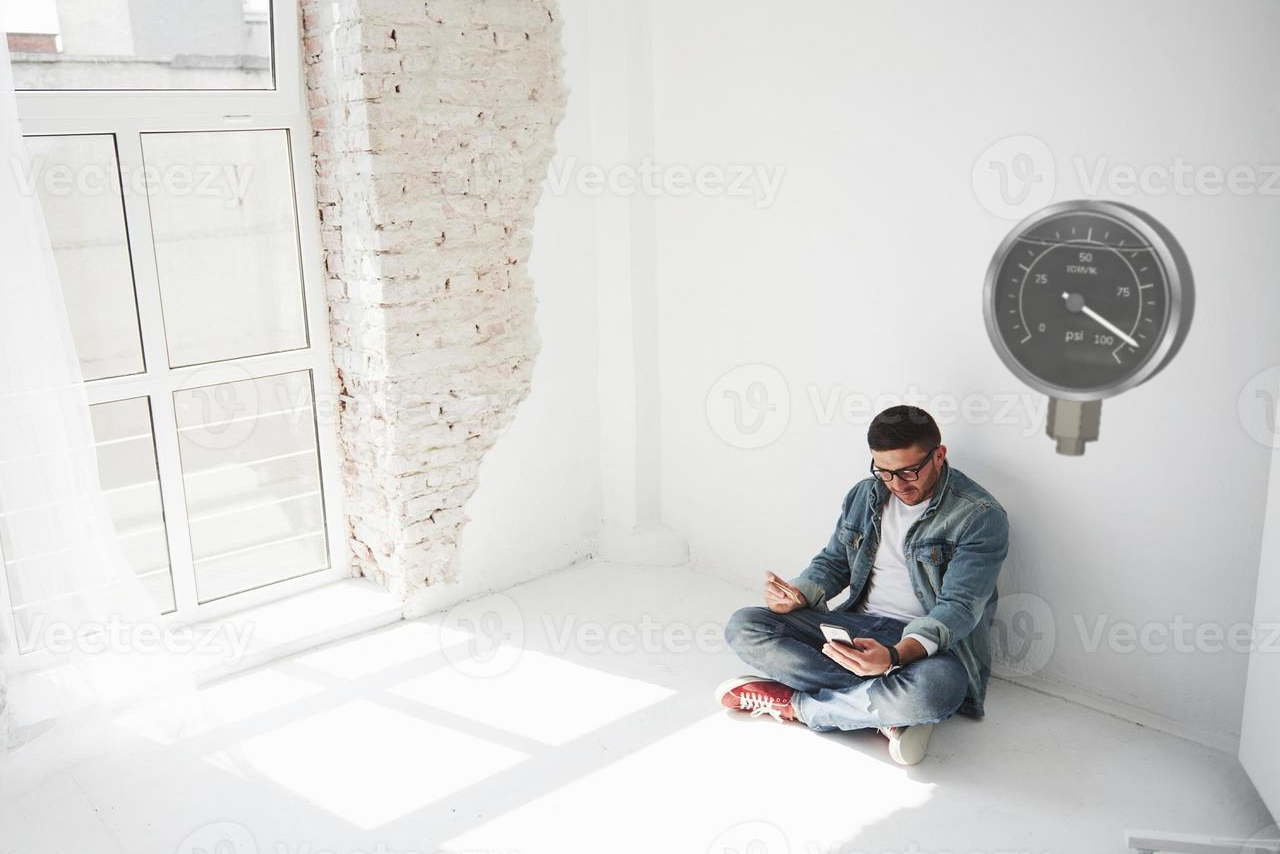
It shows 92.5 (psi)
